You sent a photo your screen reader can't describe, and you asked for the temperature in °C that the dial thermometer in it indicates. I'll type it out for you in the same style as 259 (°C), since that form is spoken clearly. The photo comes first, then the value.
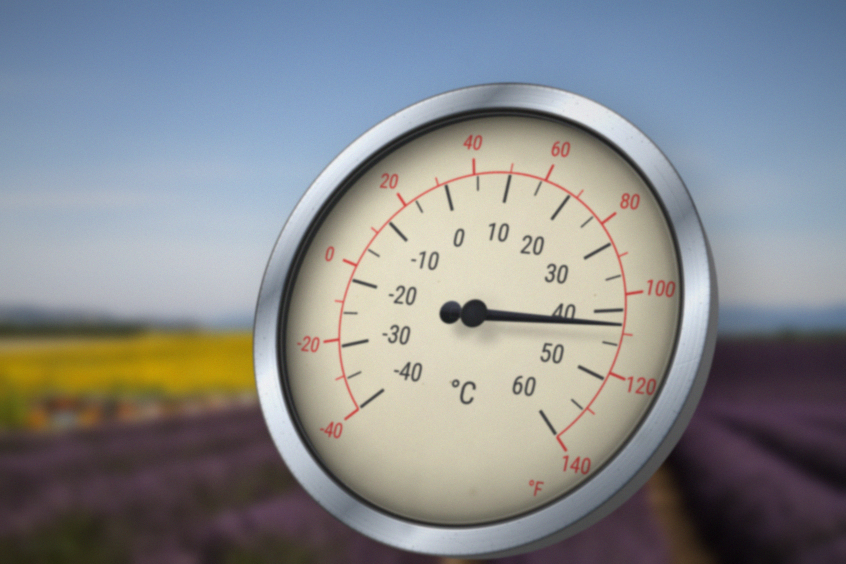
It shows 42.5 (°C)
